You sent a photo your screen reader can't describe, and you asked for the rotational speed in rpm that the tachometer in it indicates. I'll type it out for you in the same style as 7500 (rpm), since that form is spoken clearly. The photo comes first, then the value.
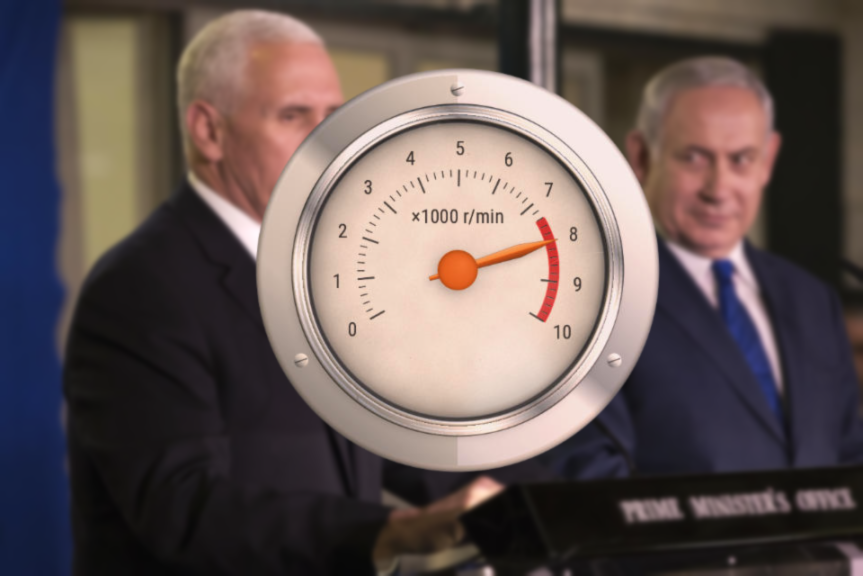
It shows 8000 (rpm)
